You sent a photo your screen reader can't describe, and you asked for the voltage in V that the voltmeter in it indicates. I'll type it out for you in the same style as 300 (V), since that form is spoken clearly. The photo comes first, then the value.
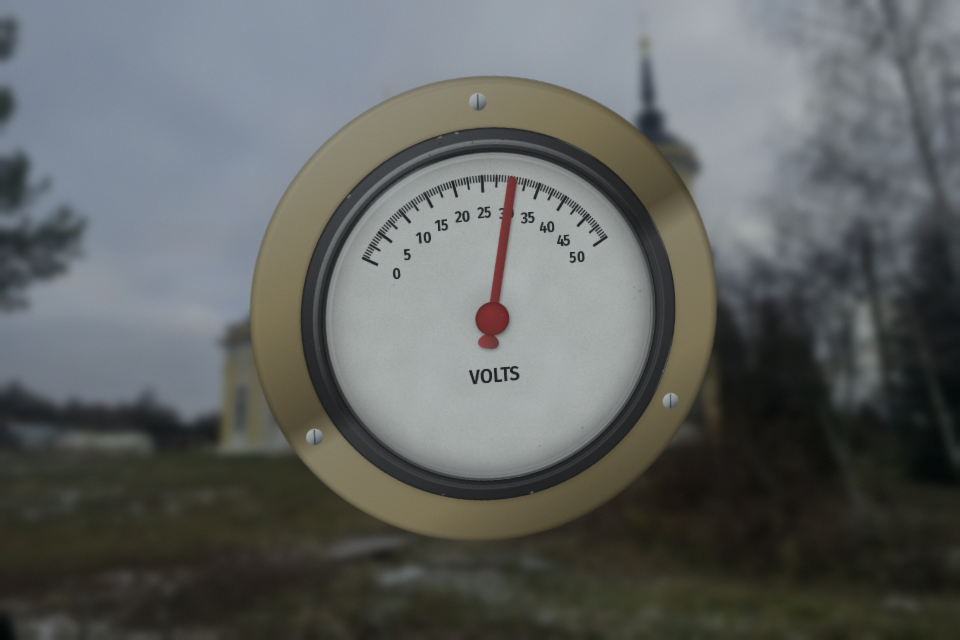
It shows 30 (V)
